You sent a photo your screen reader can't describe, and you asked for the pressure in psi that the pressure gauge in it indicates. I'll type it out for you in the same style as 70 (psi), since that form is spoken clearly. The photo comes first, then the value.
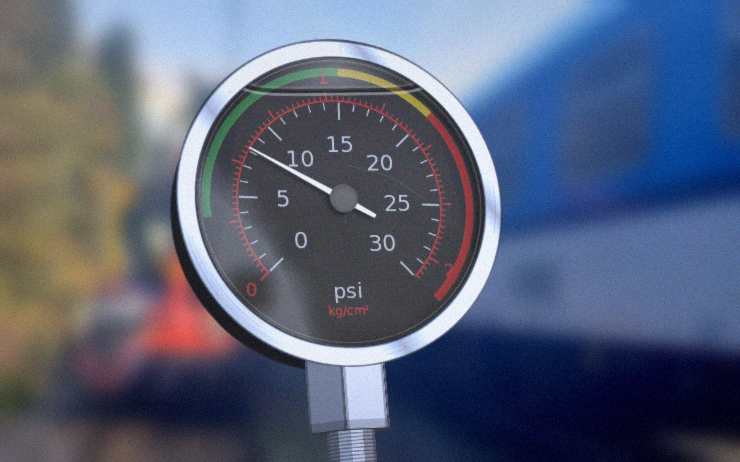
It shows 8 (psi)
